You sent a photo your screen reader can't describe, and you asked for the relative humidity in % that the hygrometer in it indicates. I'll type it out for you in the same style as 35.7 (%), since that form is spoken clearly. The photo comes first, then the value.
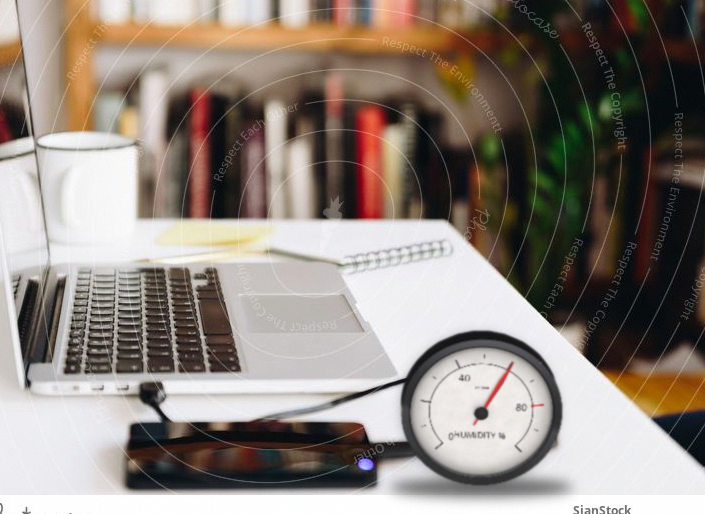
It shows 60 (%)
